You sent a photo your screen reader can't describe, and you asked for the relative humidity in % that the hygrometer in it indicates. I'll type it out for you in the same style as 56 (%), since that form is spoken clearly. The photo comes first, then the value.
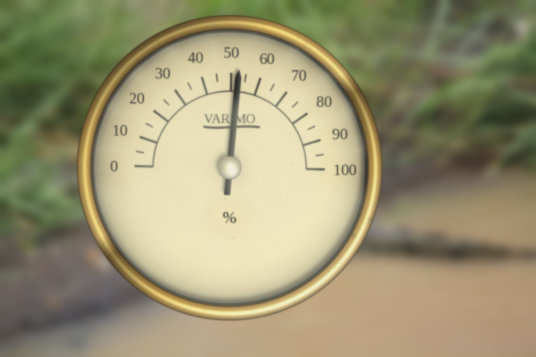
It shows 52.5 (%)
